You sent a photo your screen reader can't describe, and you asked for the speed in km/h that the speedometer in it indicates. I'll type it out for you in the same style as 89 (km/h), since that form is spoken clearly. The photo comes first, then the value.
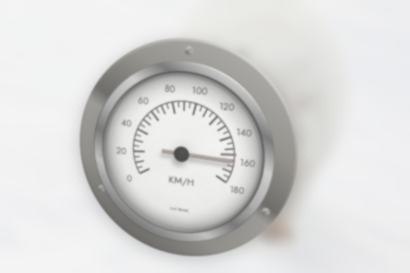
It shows 160 (km/h)
